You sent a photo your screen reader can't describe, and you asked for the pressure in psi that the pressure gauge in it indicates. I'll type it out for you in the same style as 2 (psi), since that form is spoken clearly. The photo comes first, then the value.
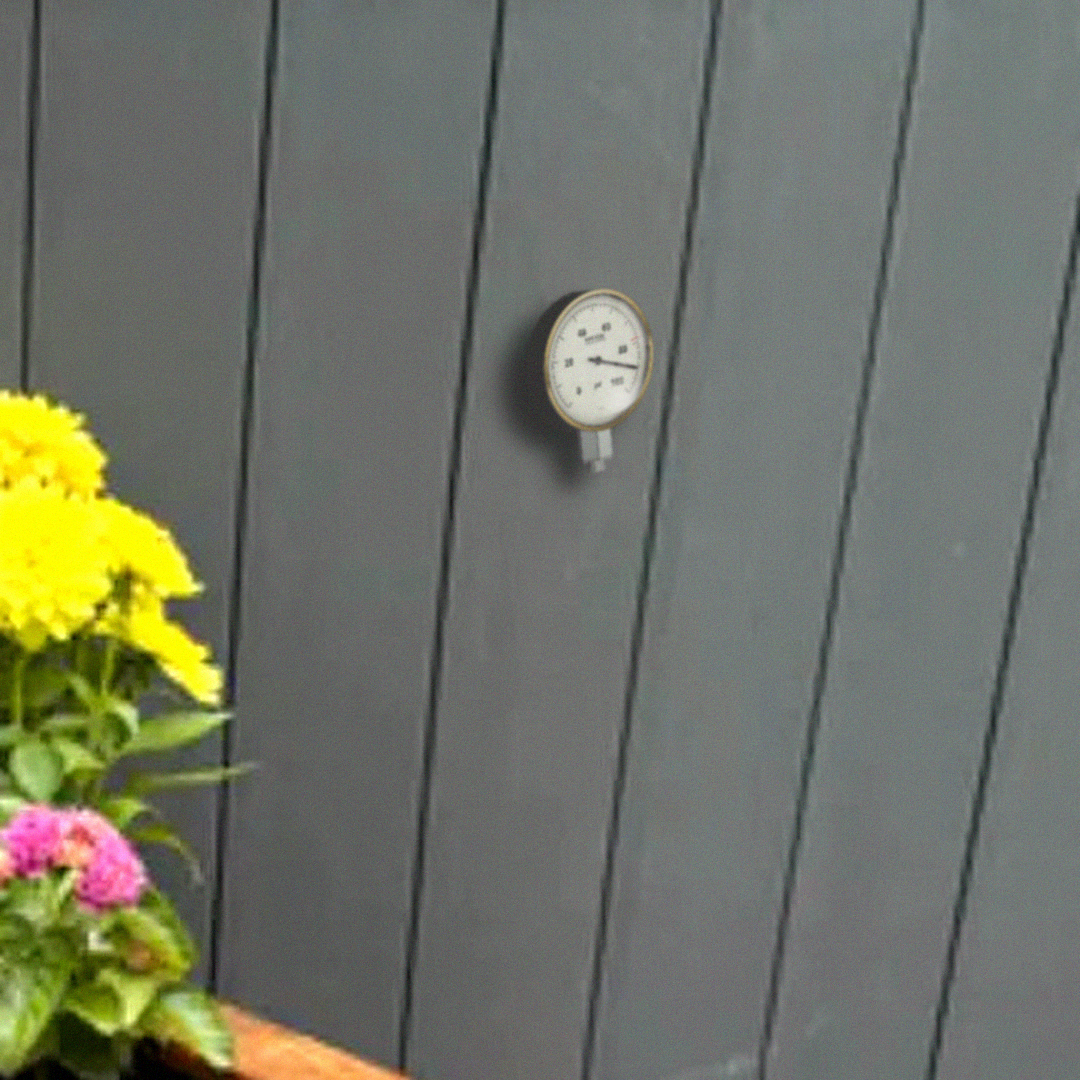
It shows 90 (psi)
